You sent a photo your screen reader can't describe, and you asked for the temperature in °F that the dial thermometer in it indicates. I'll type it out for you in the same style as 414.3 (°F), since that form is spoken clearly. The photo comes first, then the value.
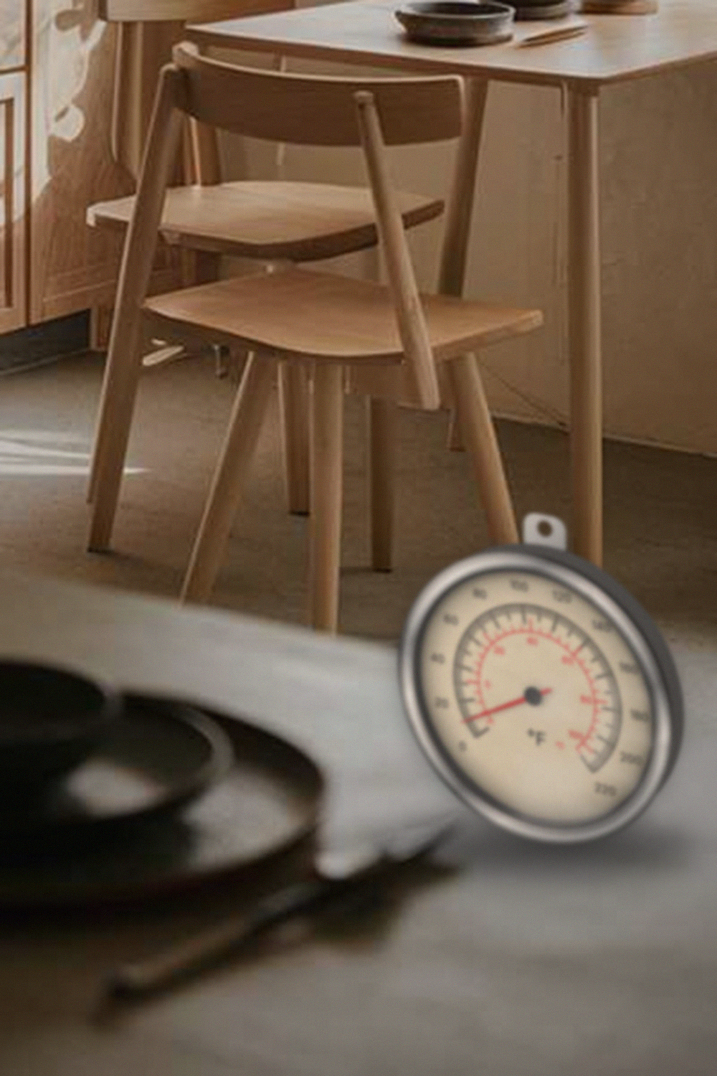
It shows 10 (°F)
